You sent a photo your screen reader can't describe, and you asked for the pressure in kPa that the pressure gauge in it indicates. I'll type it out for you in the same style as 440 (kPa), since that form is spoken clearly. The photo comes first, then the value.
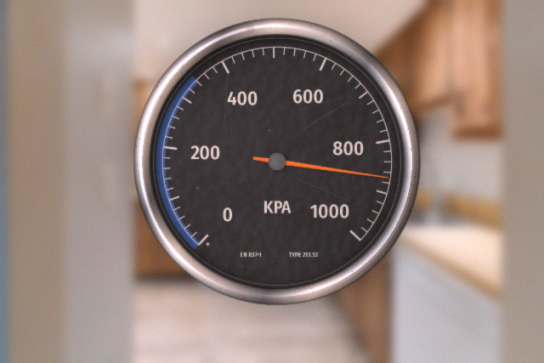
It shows 870 (kPa)
